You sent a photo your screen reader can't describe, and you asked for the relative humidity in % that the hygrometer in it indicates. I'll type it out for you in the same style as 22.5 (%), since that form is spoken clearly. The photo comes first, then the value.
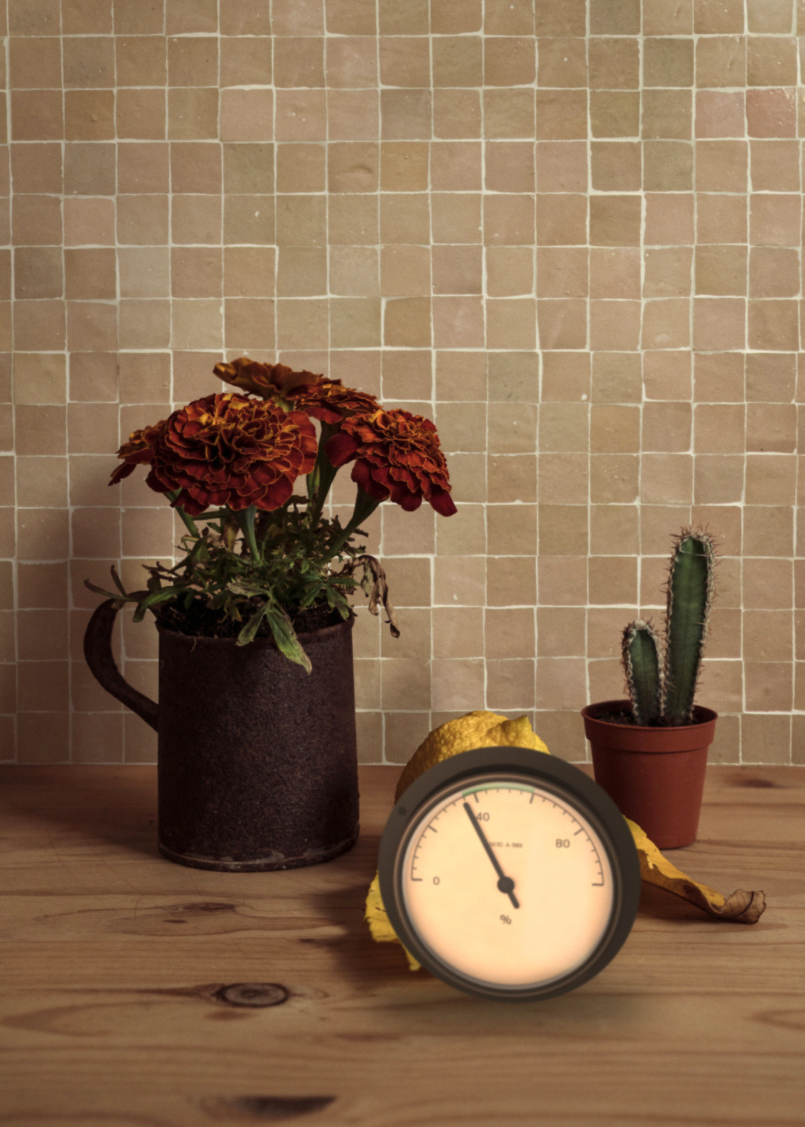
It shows 36 (%)
